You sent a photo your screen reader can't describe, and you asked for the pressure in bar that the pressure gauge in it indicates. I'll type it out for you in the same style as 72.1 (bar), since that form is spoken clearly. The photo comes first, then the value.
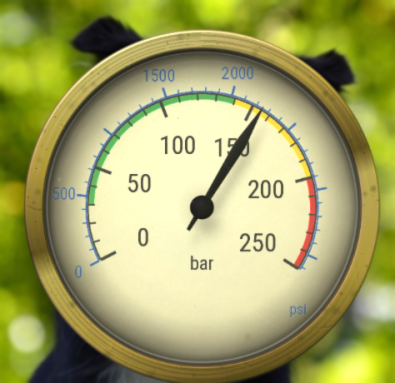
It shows 155 (bar)
